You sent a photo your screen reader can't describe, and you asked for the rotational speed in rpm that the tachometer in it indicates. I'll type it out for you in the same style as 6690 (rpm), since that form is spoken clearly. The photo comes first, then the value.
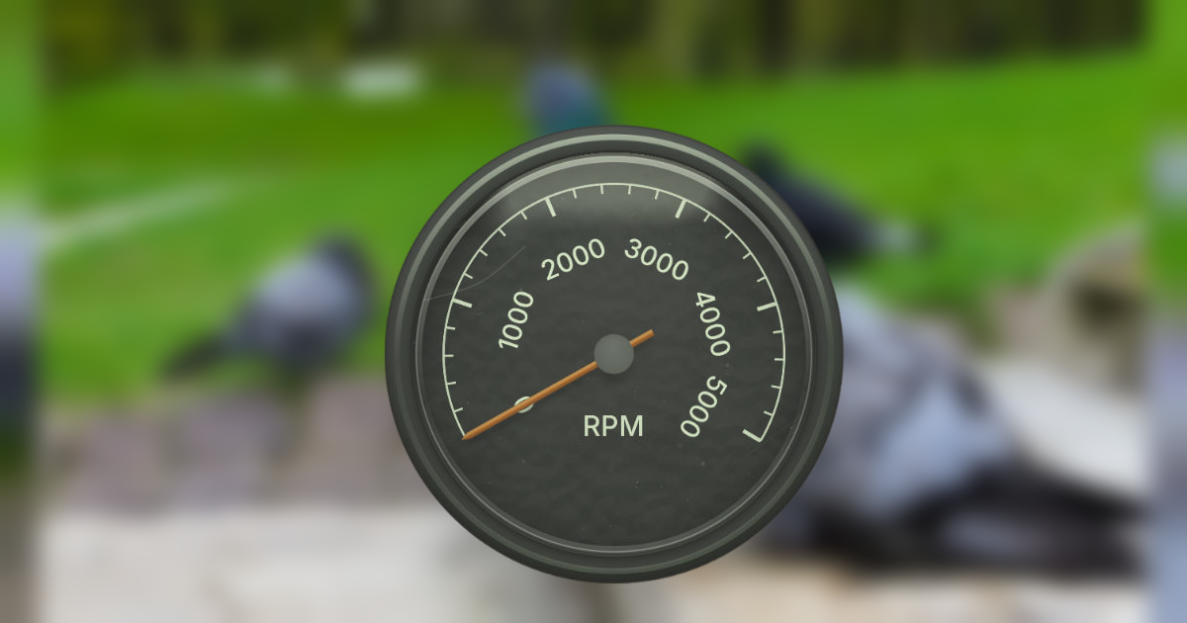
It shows 0 (rpm)
